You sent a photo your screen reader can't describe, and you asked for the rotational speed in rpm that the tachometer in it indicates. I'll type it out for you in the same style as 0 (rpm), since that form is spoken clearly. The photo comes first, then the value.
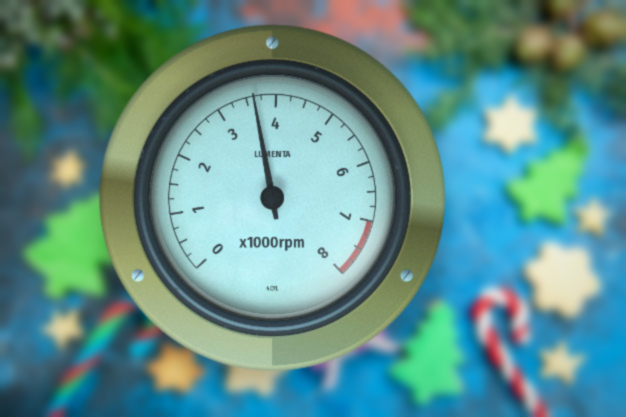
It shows 3625 (rpm)
